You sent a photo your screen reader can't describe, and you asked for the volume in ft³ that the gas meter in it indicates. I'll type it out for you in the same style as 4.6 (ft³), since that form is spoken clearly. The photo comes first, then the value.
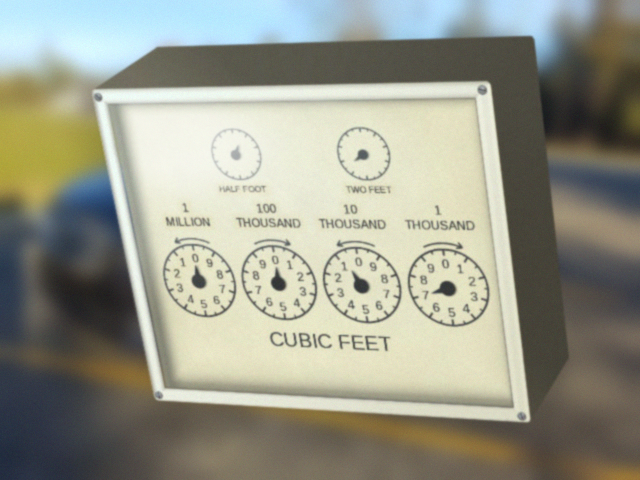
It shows 700 (ft³)
